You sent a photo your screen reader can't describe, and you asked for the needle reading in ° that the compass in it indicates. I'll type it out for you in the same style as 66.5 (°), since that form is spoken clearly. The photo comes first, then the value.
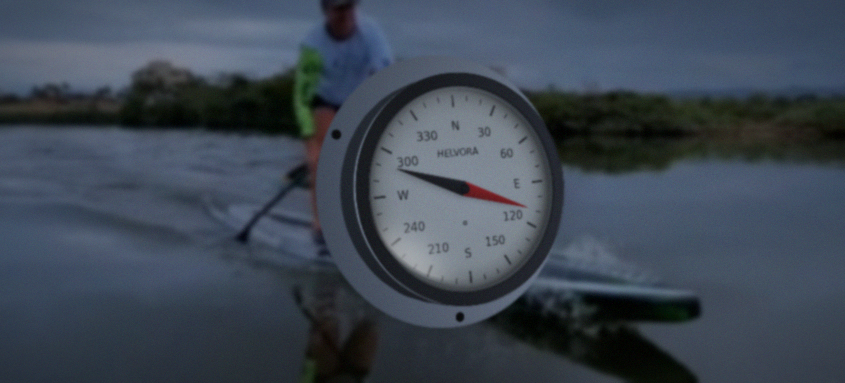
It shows 110 (°)
